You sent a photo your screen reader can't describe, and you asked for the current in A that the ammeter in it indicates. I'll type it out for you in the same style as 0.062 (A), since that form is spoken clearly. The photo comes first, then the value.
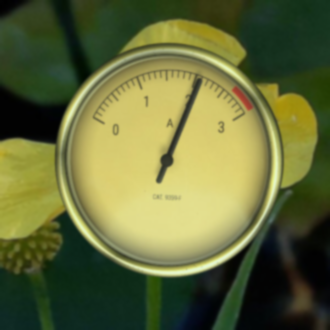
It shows 2.1 (A)
